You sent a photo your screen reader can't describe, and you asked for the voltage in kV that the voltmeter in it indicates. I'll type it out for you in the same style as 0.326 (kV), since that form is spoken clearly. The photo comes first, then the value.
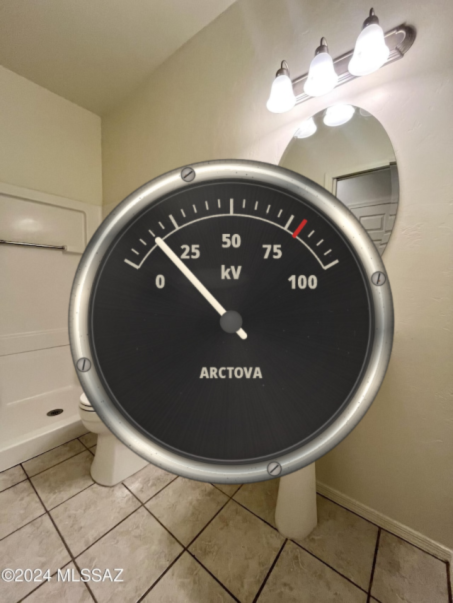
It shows 15 (kV)
